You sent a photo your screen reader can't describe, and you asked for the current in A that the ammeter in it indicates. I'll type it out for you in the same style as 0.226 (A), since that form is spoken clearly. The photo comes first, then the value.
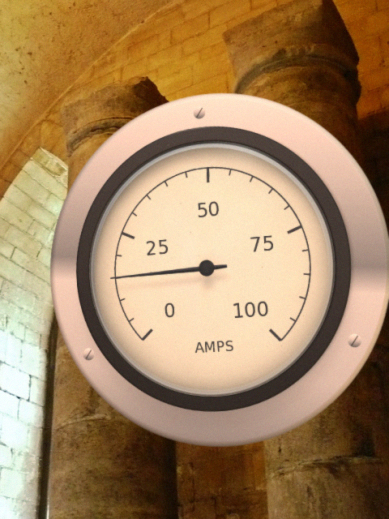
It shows 15 (A)
